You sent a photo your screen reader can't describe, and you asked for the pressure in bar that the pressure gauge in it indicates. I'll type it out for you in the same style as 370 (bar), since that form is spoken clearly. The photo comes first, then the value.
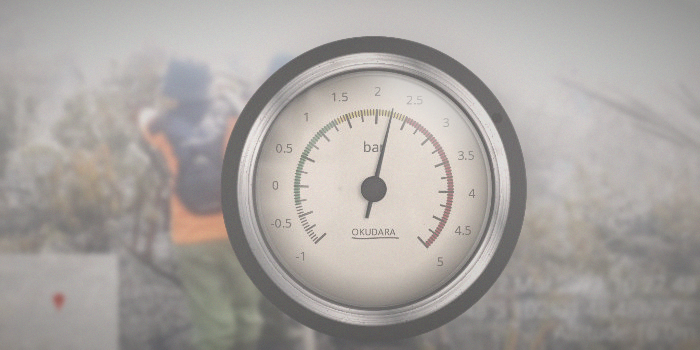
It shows 2.25 (bar)
